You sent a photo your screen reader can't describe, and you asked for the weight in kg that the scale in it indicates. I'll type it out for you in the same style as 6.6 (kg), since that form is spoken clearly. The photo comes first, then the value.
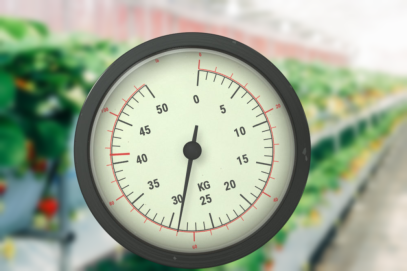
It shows 29 (kg)
